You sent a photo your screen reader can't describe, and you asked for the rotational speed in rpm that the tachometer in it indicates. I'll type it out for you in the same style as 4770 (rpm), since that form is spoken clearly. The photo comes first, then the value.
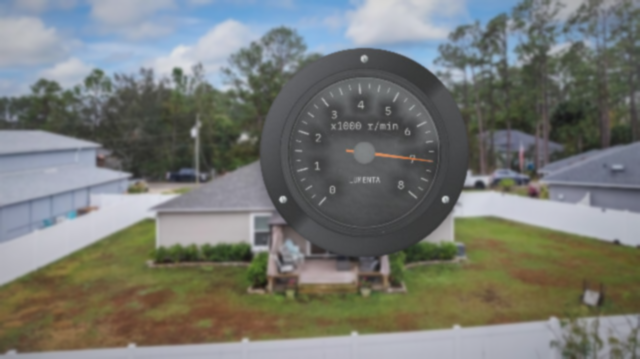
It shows 7000 (rpm)
